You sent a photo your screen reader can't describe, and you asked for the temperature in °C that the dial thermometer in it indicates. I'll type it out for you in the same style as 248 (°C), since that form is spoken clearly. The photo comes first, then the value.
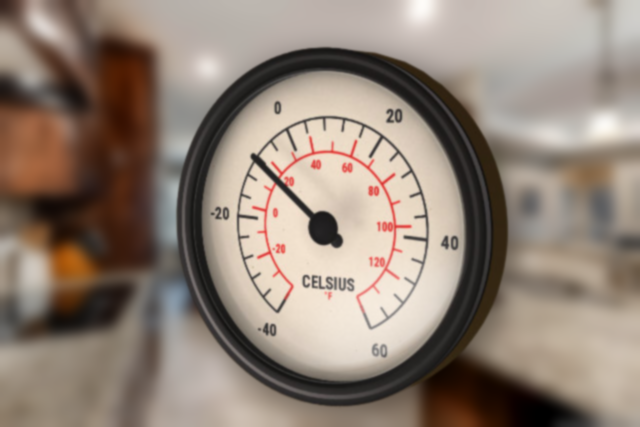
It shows -8 (°C)
